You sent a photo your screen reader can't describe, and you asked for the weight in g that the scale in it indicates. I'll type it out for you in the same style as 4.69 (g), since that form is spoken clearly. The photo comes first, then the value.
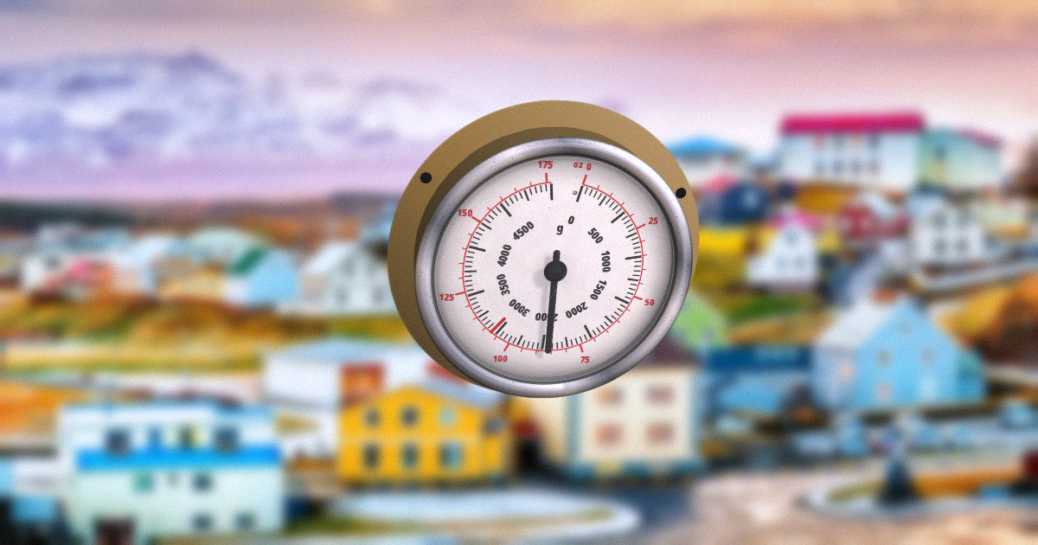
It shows 2450 (g)
